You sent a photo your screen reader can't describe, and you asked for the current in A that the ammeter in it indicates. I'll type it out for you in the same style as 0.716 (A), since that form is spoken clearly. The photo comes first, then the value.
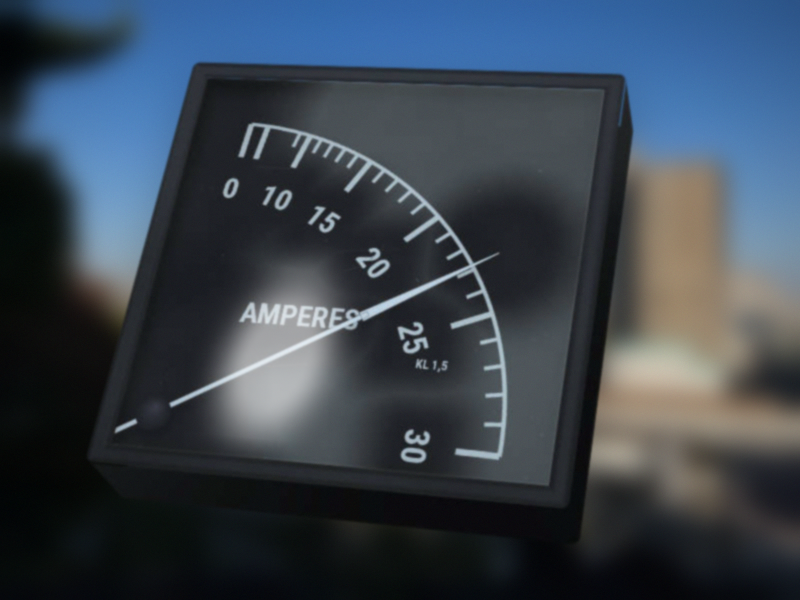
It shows 23 (A)
